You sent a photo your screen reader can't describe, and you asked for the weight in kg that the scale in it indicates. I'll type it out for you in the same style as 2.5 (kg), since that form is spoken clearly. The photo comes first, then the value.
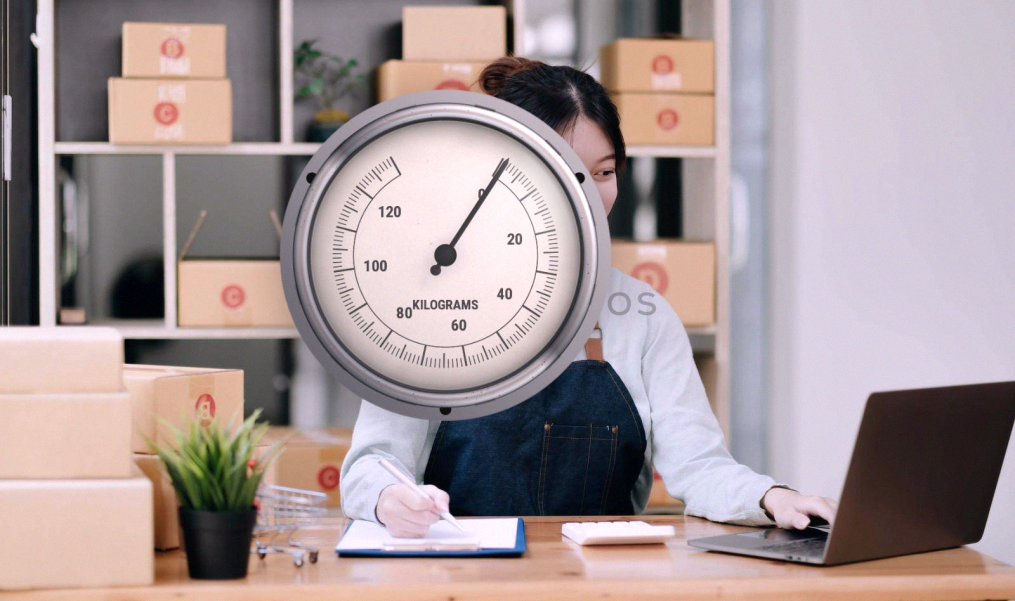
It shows 1 (kg)
